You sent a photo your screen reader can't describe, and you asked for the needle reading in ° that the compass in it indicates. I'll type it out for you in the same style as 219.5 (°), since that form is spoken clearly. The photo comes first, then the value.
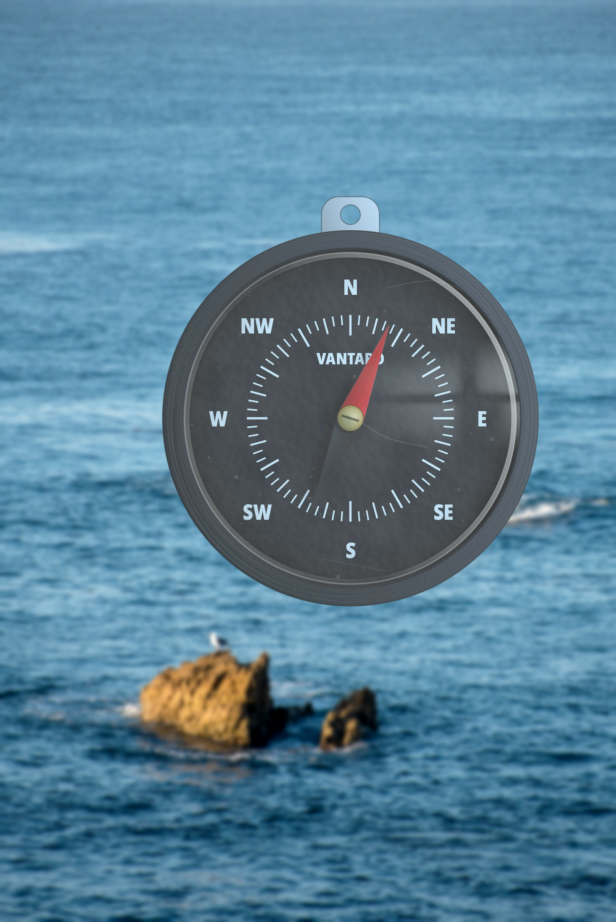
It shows 22.5 (°)
